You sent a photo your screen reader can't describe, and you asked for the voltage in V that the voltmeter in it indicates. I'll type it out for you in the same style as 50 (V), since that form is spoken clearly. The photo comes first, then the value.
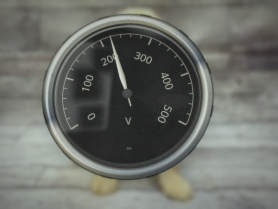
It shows 220 (V)
